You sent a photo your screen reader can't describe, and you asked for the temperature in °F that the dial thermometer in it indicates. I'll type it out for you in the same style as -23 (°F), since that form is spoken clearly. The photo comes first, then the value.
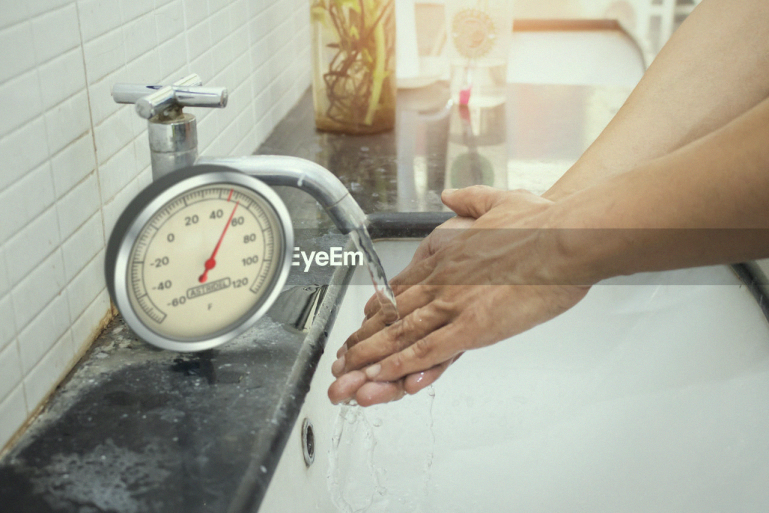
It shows 50 (°F)
